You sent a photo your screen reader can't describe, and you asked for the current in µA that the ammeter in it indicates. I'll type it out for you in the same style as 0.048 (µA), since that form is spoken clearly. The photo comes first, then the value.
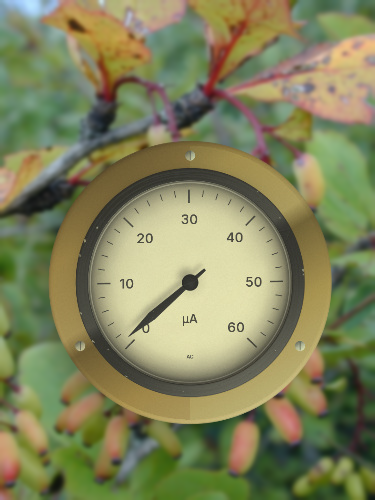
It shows 1 (µA)
